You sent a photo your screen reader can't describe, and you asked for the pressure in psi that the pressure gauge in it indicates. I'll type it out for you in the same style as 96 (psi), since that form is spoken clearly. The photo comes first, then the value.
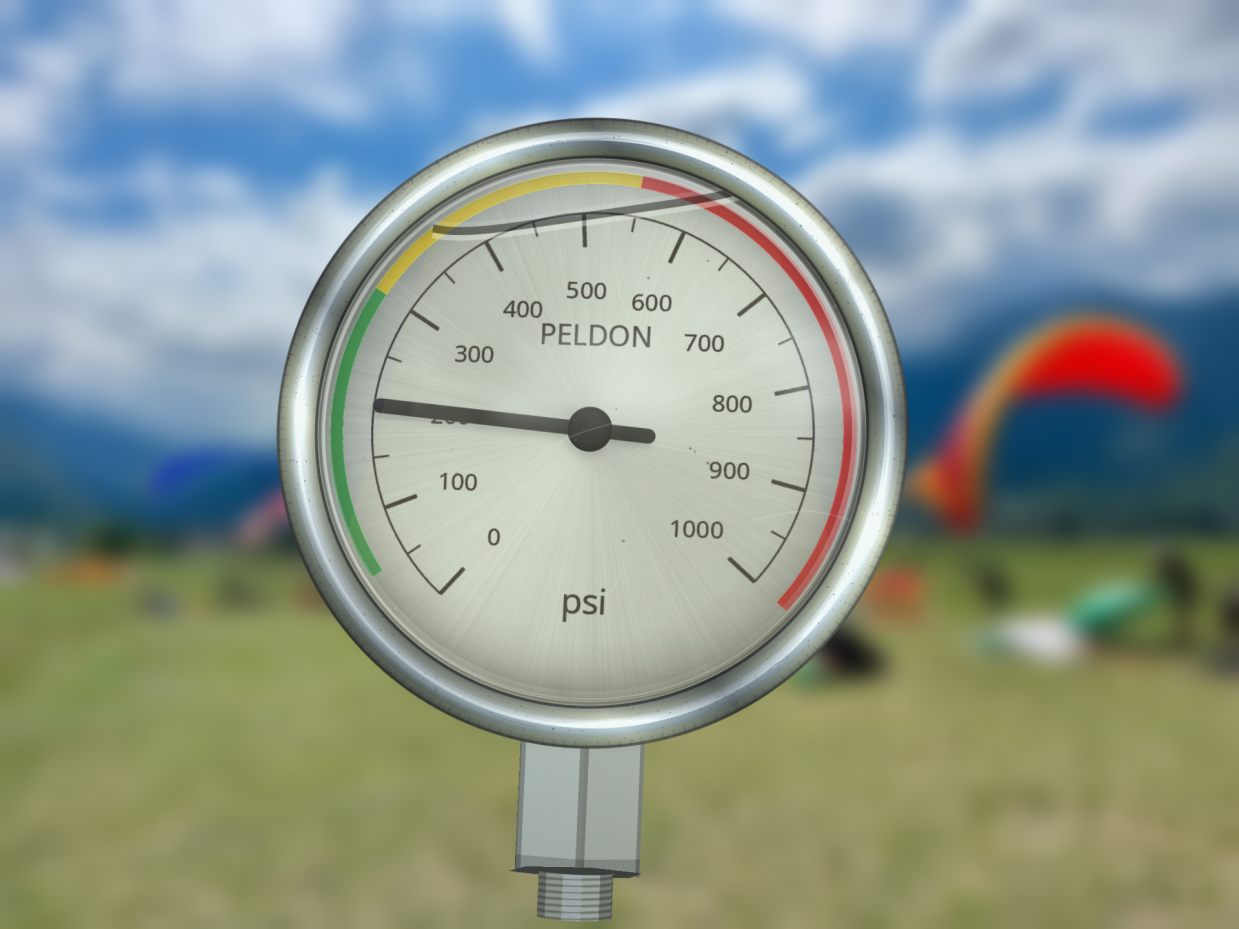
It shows 200 (psi)
